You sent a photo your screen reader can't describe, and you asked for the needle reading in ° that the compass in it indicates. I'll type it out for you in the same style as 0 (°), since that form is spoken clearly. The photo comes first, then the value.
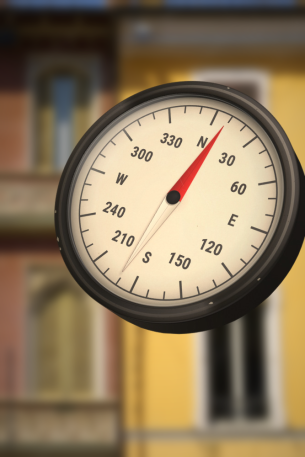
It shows 10 (°)
